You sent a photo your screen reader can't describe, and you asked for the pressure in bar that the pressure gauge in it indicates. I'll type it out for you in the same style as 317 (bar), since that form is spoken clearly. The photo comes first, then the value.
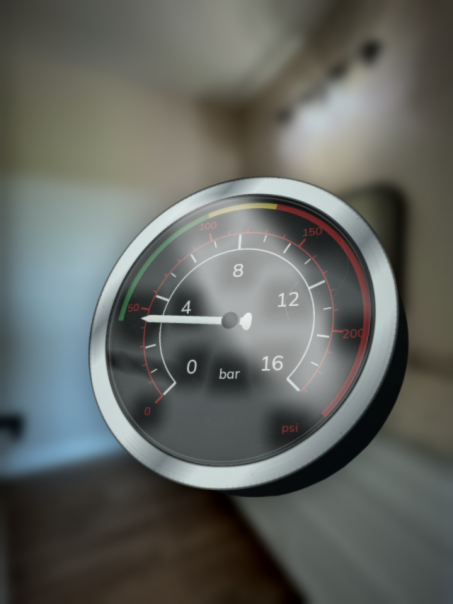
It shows 3 (bar)
